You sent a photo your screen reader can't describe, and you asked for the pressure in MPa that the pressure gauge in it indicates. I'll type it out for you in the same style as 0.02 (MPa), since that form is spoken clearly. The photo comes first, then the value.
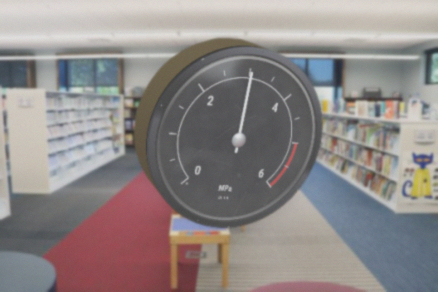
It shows 3 (MPa)
